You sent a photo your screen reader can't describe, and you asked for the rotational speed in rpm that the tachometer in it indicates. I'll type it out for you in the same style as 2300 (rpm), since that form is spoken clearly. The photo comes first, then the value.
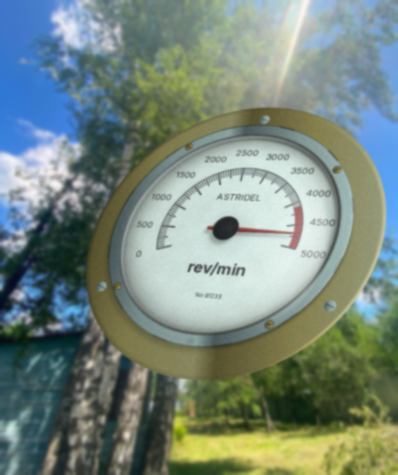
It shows 4750 (rpm)
